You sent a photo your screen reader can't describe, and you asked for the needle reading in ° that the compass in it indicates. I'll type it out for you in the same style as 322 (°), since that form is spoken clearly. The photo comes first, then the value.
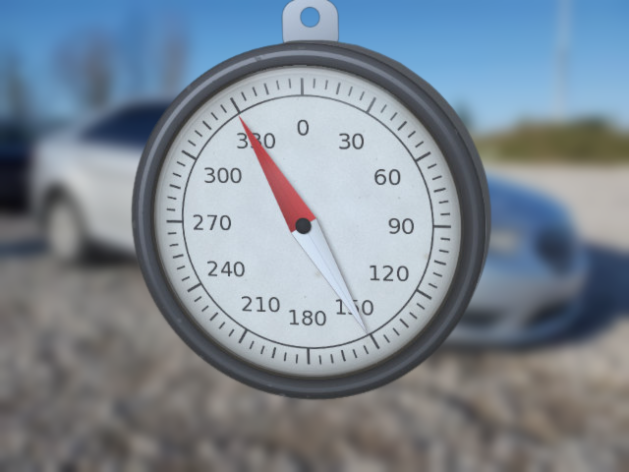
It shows 330 (°)
